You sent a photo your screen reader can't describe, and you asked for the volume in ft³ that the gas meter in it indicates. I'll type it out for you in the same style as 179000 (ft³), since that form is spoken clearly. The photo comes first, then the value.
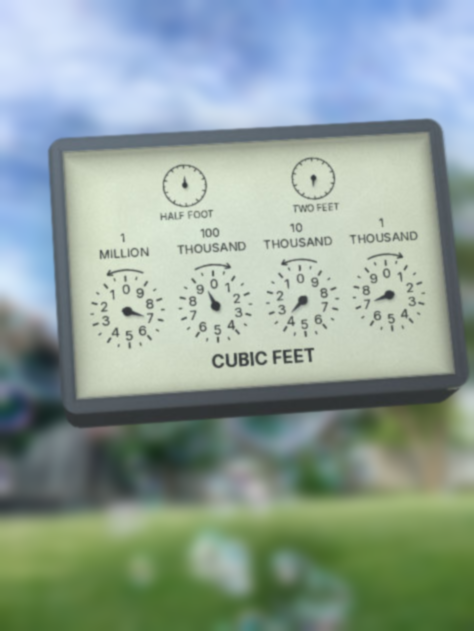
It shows 693700 (ft³)
